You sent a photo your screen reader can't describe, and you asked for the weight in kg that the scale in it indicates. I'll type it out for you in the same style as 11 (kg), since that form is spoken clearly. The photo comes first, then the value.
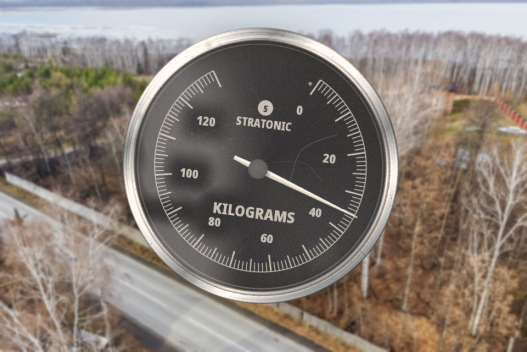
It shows 35 (kg)
